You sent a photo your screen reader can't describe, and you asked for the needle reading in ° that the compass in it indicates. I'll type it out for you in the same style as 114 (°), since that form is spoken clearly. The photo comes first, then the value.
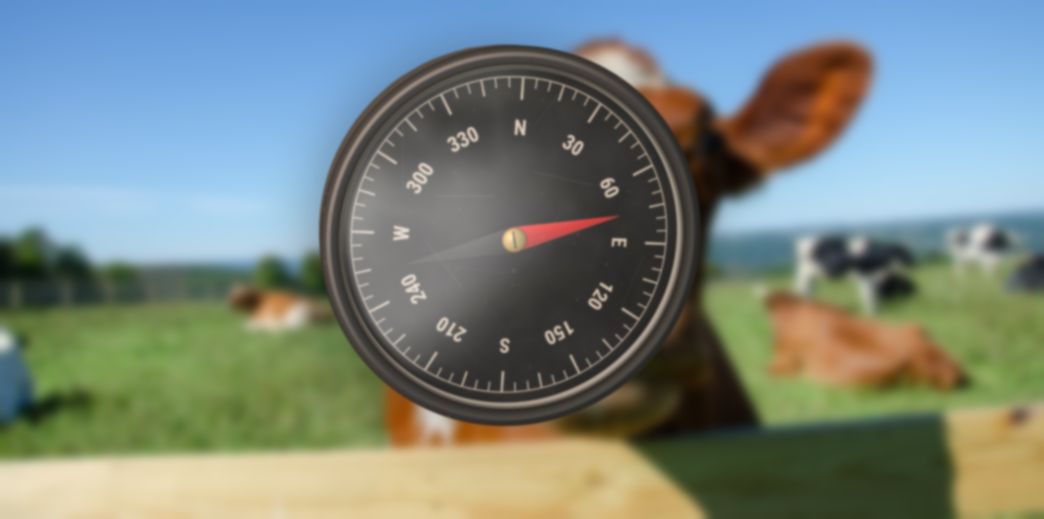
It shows 75 (°)
